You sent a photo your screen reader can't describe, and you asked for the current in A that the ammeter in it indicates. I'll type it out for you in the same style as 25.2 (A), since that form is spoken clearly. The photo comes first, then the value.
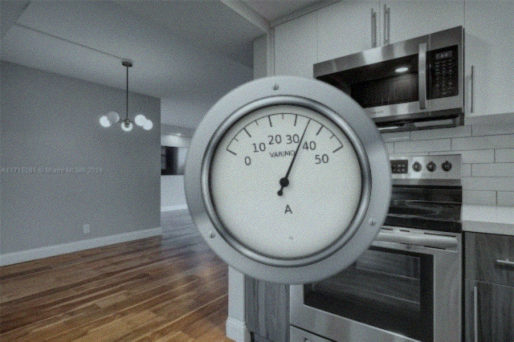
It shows 35 (A)
